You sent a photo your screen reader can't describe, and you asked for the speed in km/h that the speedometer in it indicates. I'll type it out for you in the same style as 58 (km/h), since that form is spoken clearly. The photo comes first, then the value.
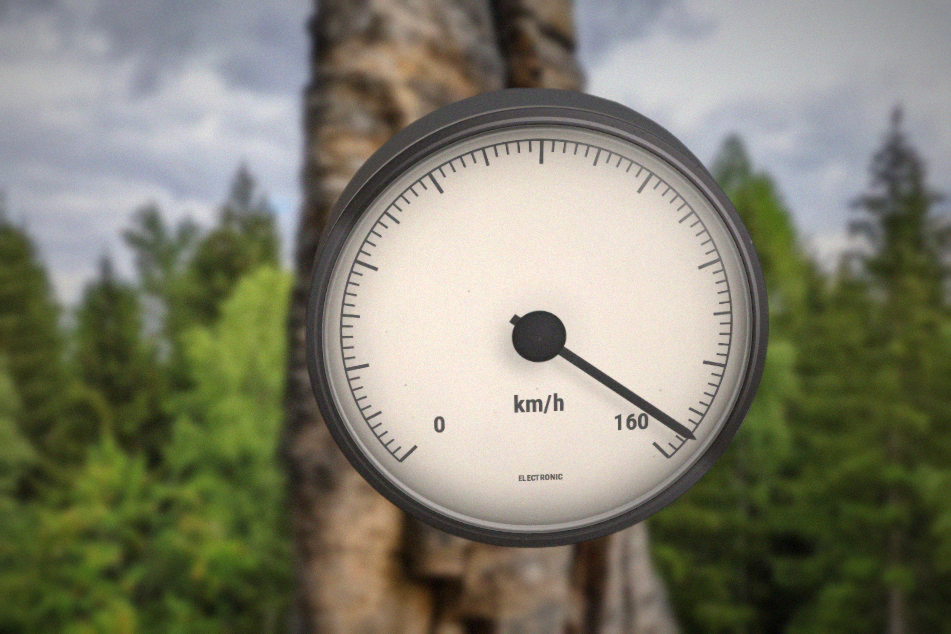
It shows 154 (km/h)
